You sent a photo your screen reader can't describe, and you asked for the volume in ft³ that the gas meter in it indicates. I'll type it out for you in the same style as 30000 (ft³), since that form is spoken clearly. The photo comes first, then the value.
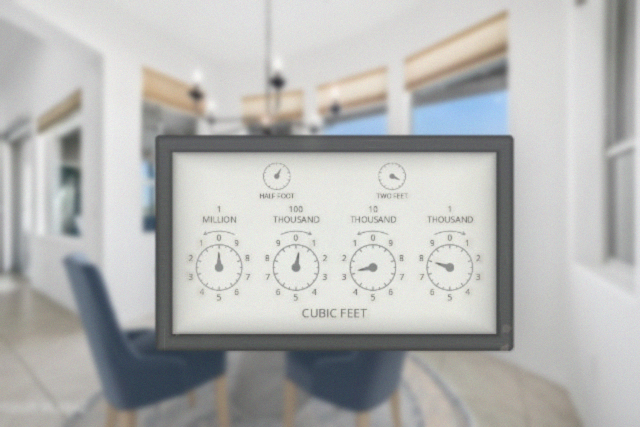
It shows 2800 (ft³)
